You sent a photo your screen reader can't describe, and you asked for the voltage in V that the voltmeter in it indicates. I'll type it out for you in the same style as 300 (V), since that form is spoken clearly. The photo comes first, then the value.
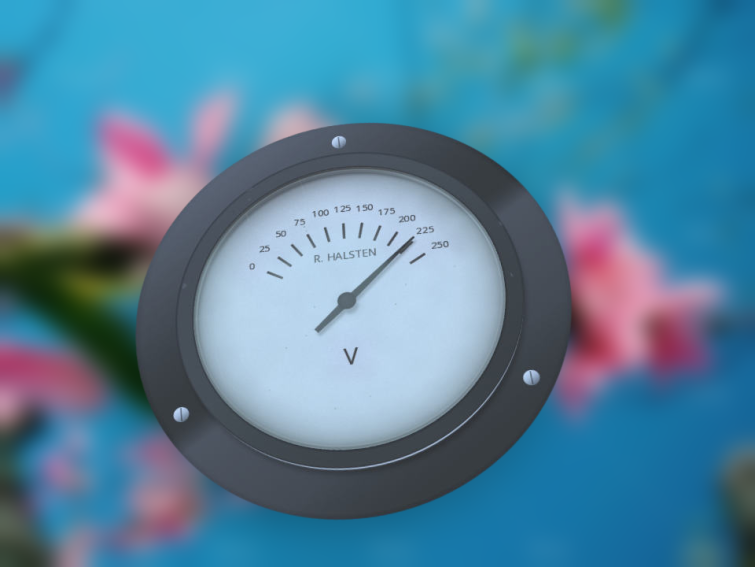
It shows 225 (V)
